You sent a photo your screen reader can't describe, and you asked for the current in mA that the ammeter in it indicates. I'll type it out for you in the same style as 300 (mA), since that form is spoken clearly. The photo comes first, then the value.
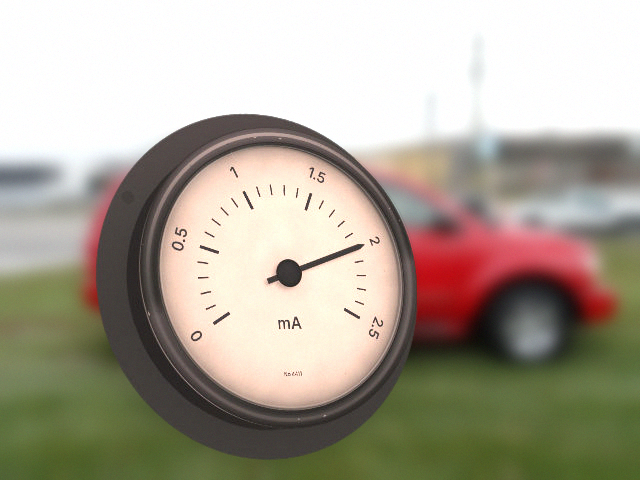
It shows 2 (mA)
